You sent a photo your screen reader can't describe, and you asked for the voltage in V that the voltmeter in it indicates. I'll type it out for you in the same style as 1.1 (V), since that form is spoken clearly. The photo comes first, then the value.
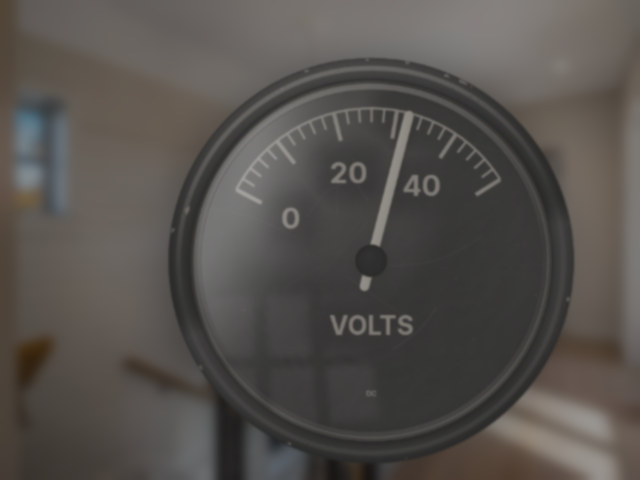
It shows 32 (V)
